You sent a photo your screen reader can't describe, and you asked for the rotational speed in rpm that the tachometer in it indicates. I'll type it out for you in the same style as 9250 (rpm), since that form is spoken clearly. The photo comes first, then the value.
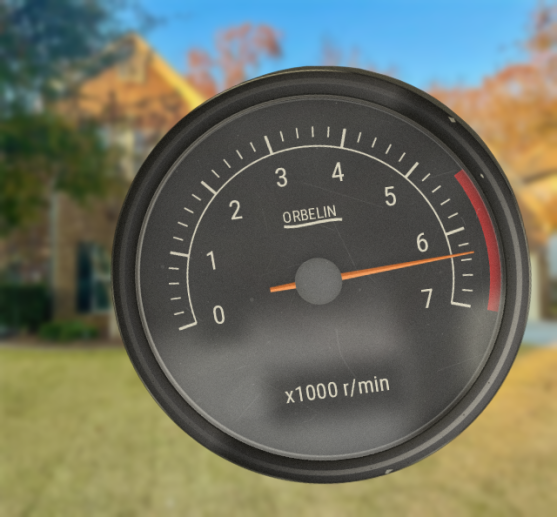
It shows 6300 (rpm)
